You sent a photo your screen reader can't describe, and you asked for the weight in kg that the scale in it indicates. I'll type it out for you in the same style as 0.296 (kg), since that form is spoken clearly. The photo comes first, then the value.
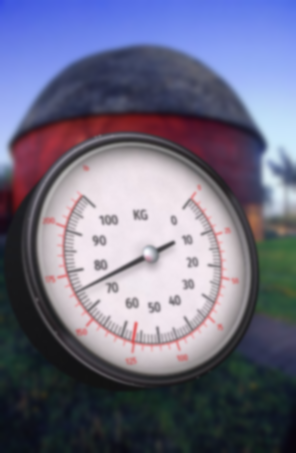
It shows 75 (kg)
